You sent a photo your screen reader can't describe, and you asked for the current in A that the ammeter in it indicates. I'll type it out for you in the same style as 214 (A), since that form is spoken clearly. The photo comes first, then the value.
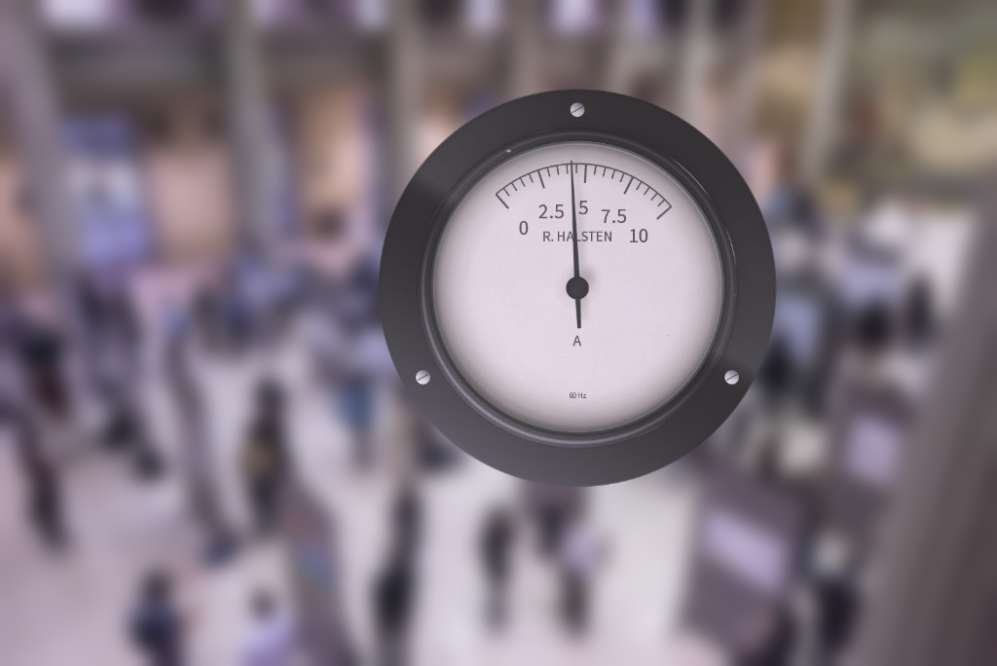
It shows 4.25 (A)
